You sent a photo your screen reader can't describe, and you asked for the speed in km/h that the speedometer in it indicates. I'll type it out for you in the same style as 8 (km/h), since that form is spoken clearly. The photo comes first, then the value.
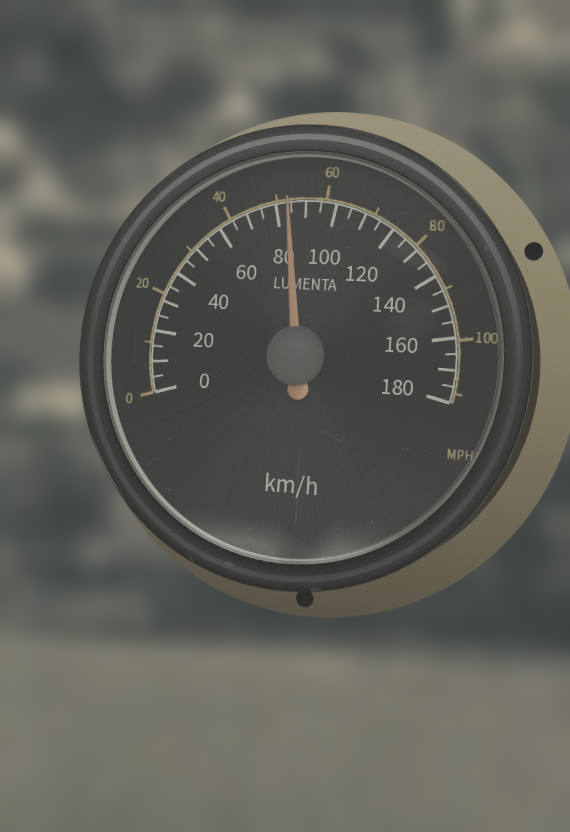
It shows 85 (km/h)
